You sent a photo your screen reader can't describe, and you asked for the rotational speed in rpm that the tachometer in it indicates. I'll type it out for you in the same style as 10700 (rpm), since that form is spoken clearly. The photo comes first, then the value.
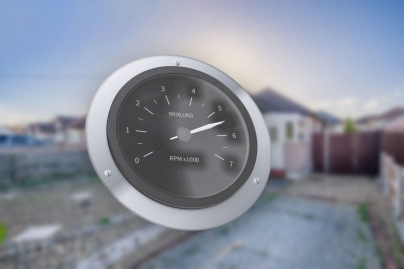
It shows 5500 (rpm)
